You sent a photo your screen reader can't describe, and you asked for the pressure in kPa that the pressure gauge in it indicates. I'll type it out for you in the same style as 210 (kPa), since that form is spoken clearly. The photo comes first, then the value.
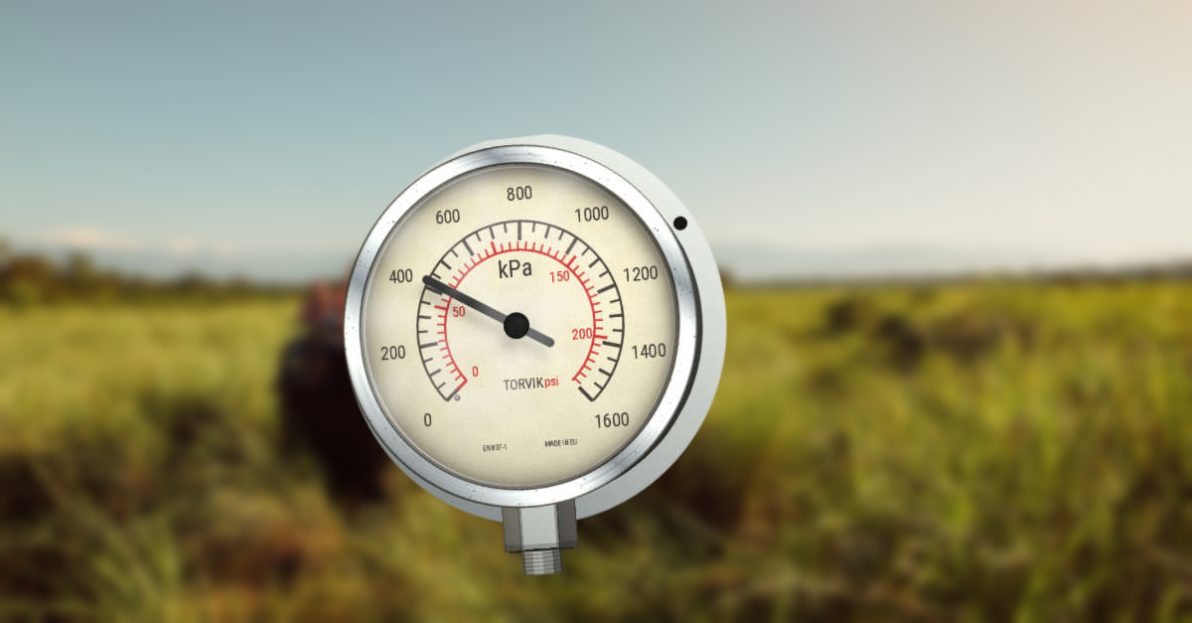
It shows 425 (kPa)
